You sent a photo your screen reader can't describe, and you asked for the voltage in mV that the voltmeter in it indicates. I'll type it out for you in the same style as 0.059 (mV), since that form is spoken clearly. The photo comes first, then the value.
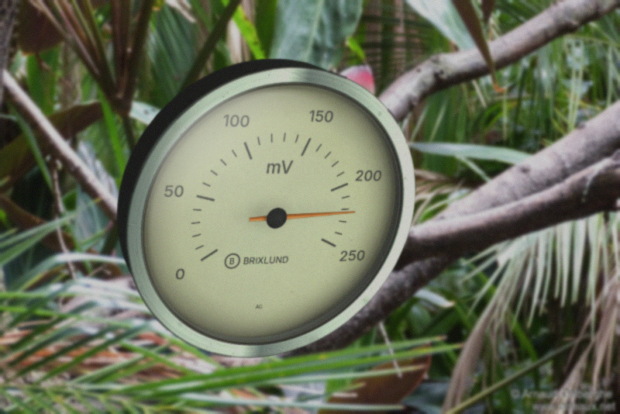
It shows 220 (mV)
